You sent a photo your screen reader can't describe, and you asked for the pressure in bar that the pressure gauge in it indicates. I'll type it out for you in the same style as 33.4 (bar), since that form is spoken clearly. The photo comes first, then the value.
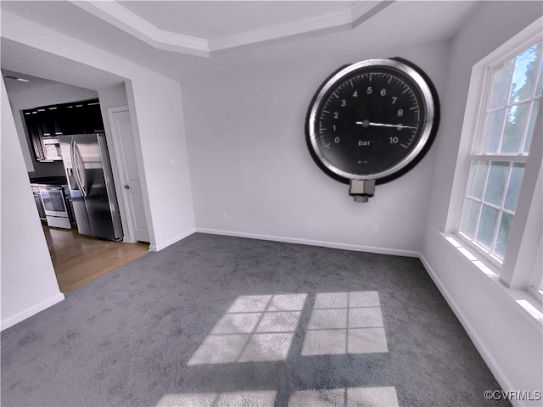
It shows 9 (bar)
